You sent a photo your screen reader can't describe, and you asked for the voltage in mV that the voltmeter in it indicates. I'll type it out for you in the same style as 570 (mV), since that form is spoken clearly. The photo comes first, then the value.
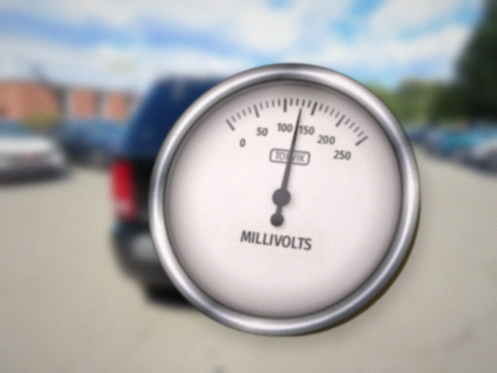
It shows 130 (mV)
